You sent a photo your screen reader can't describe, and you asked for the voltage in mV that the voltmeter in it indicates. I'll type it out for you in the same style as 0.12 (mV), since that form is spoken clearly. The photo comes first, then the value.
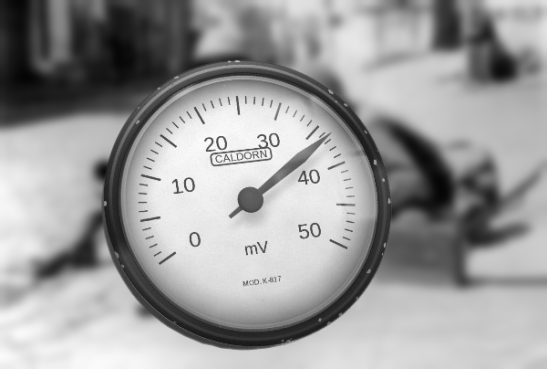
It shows 36.5 (mV)
